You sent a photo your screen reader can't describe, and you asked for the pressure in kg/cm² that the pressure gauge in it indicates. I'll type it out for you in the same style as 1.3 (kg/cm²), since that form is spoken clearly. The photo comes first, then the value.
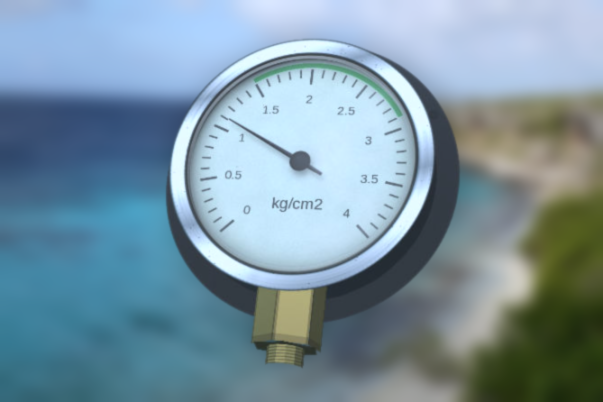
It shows 1.1 (kg/cm²)
